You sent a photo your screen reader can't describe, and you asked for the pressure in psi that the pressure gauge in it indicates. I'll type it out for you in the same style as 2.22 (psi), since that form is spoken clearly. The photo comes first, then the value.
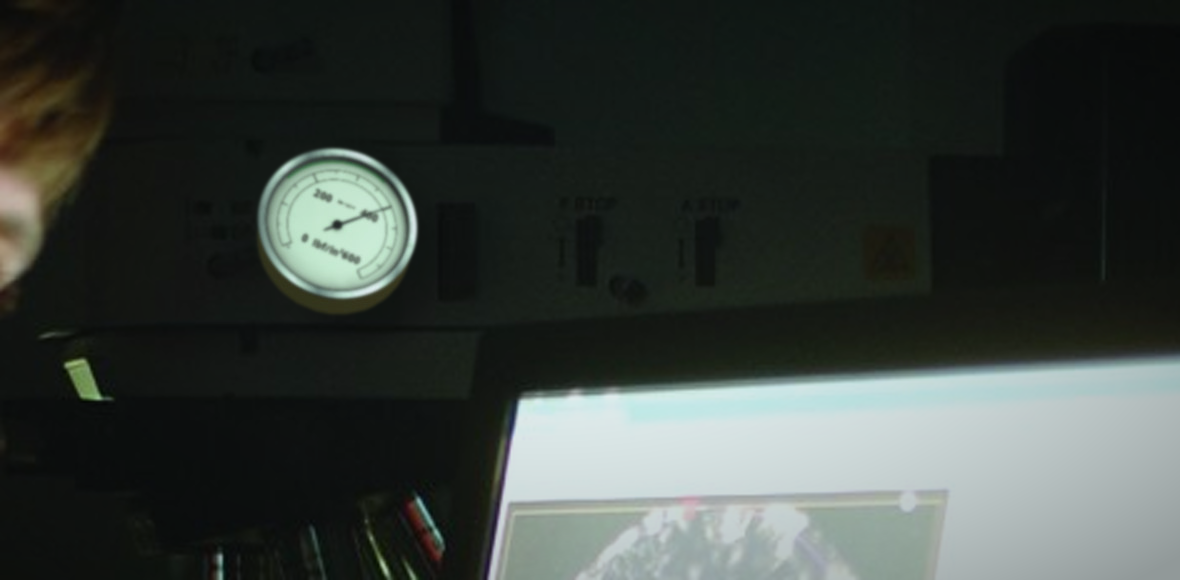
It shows 400 (psi)
